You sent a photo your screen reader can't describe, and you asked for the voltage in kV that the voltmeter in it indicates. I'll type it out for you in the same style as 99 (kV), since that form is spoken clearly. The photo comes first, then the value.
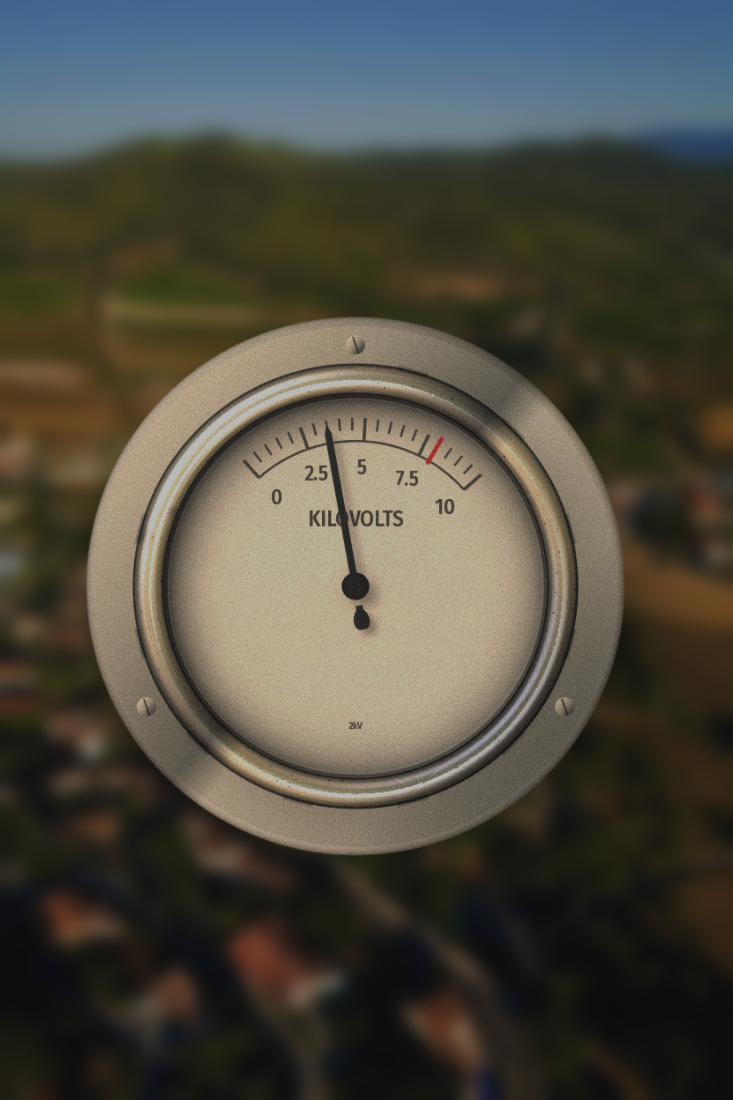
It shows 3.5 (kV)
